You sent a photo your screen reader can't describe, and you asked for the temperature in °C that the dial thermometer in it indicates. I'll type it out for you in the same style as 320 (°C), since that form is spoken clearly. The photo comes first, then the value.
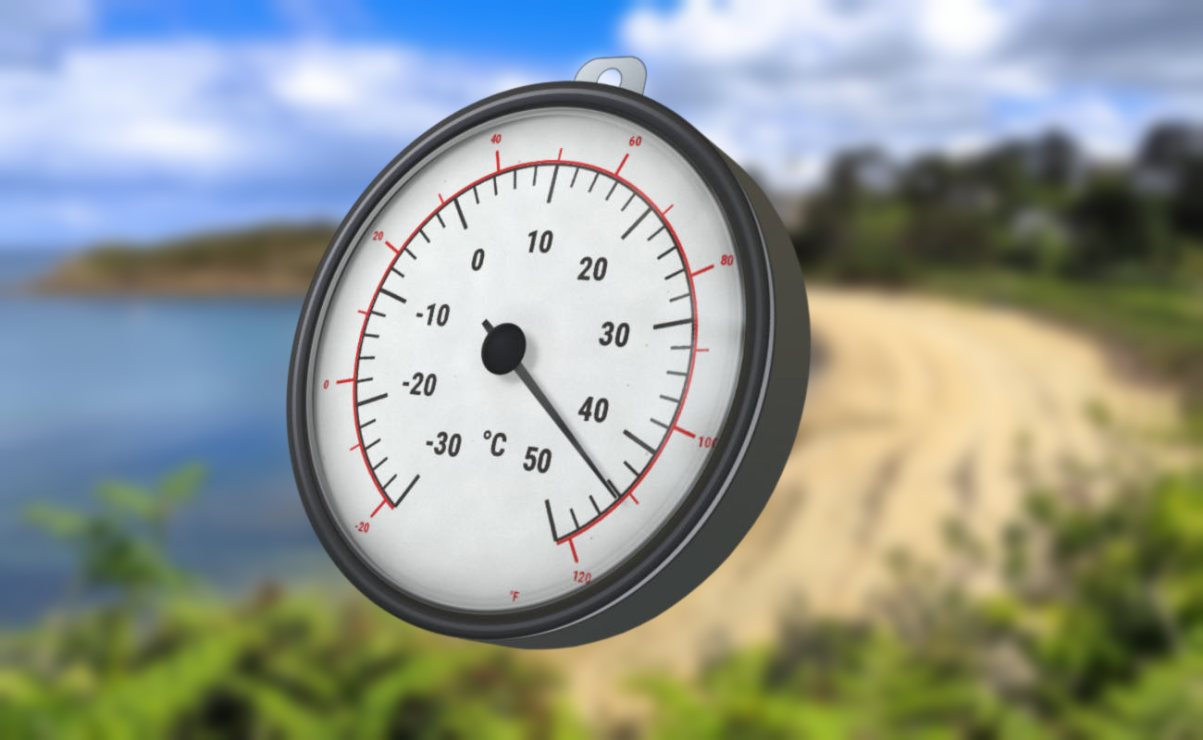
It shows 44 (°C)
